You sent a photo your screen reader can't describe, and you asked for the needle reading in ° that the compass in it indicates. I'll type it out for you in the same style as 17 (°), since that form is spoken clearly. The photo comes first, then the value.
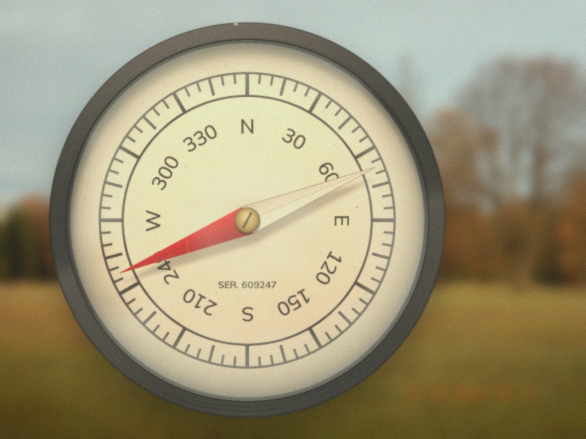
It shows 247.5 (°)
